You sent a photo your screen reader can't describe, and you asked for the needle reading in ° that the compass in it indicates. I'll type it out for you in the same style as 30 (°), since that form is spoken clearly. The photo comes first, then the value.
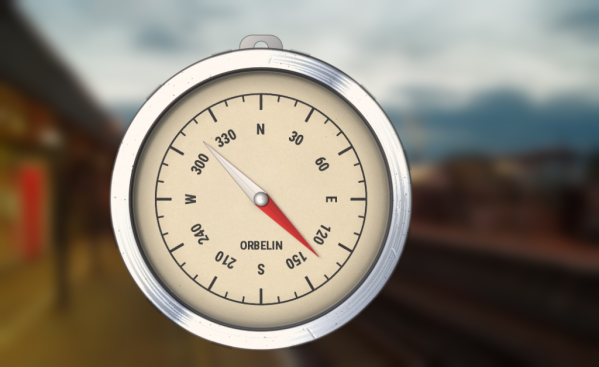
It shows 135 (°)
